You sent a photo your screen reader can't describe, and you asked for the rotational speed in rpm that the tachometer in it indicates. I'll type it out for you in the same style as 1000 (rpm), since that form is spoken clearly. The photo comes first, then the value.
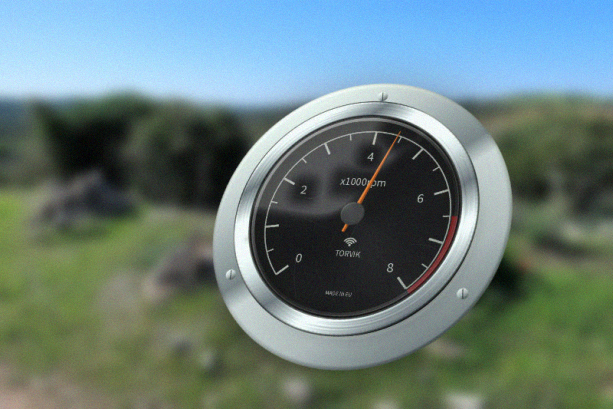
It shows 4500 (rpm)
